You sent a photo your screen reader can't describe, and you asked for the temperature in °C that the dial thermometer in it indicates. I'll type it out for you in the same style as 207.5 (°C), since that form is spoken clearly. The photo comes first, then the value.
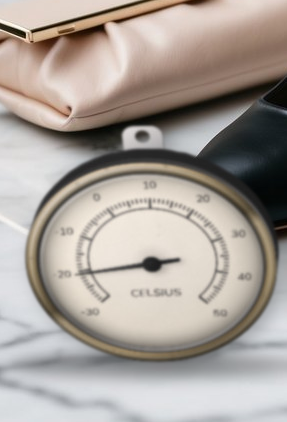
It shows -20 (°C)
